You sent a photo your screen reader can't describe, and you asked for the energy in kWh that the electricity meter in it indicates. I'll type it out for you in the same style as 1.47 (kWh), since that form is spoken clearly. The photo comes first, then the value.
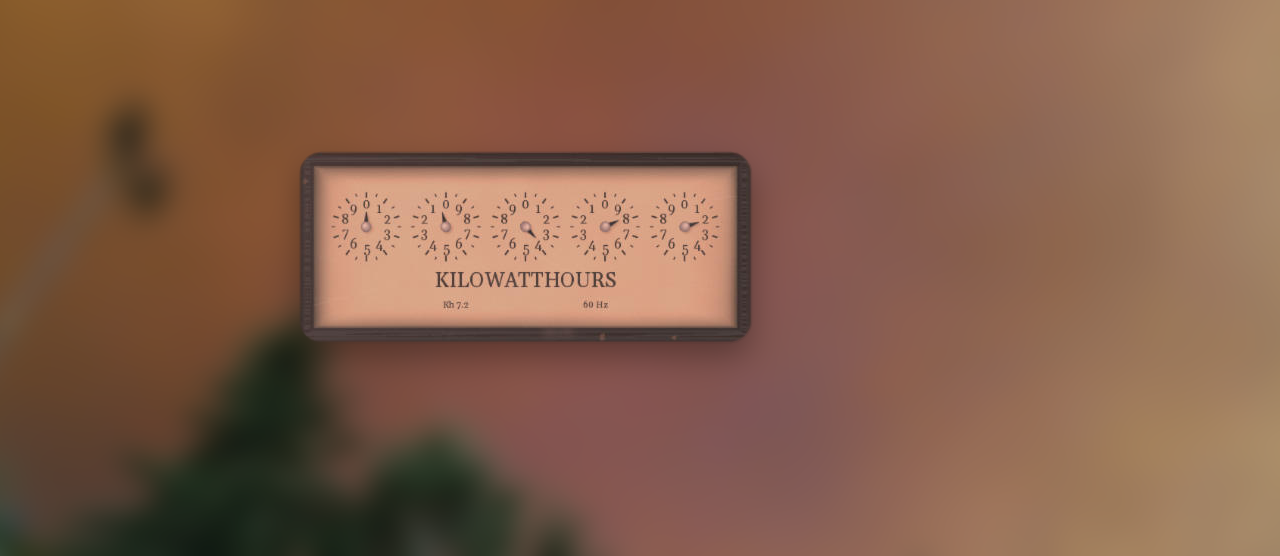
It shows 382 (kWh)
